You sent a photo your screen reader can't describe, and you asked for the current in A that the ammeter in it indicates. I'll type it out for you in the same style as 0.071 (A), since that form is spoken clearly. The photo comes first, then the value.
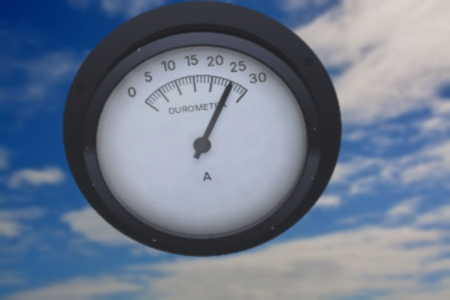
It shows 25 (A)
